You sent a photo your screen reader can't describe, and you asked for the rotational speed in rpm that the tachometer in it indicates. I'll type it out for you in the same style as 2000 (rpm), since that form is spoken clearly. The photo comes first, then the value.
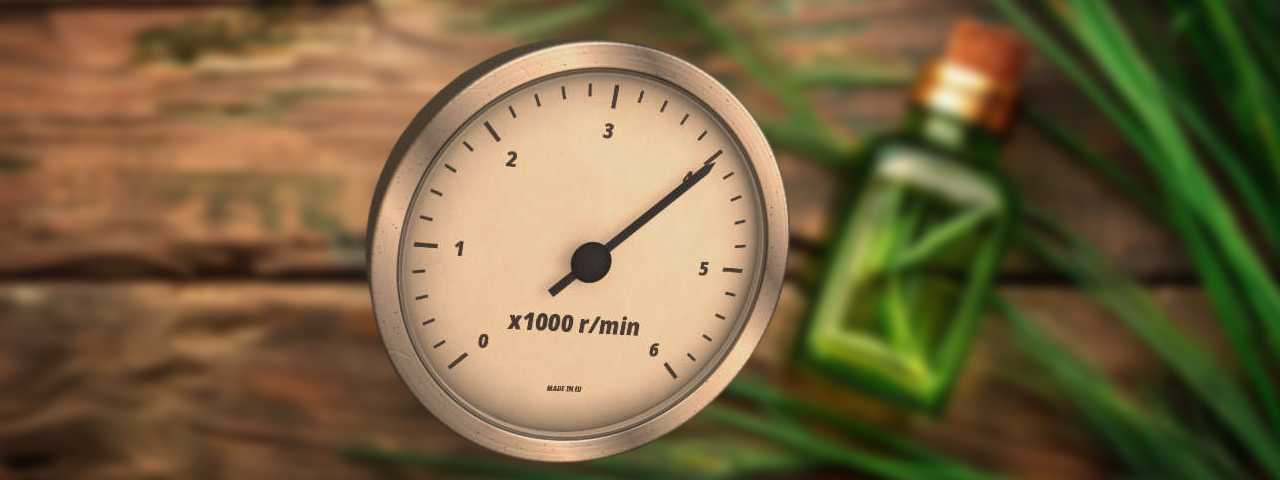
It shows 4000 (rpm)
